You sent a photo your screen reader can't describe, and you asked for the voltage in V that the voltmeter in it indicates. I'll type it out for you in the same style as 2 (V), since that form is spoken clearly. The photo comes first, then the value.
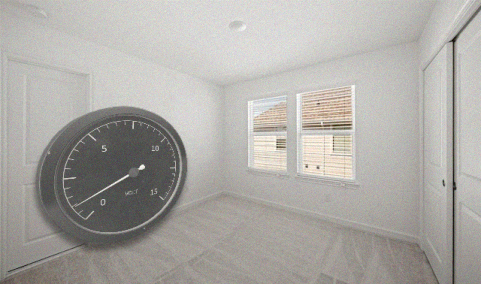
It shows 1 (V)
